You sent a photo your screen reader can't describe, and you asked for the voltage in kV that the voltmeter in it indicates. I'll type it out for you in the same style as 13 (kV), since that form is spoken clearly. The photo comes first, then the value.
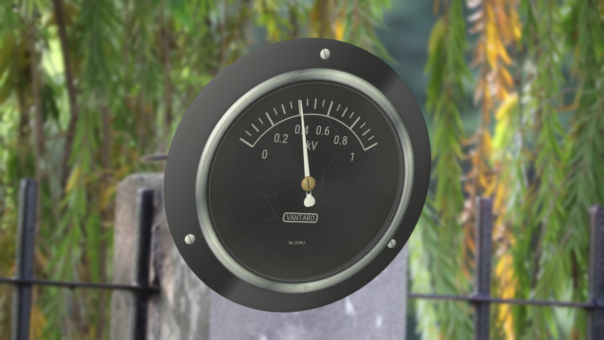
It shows 0.4 (kV)
